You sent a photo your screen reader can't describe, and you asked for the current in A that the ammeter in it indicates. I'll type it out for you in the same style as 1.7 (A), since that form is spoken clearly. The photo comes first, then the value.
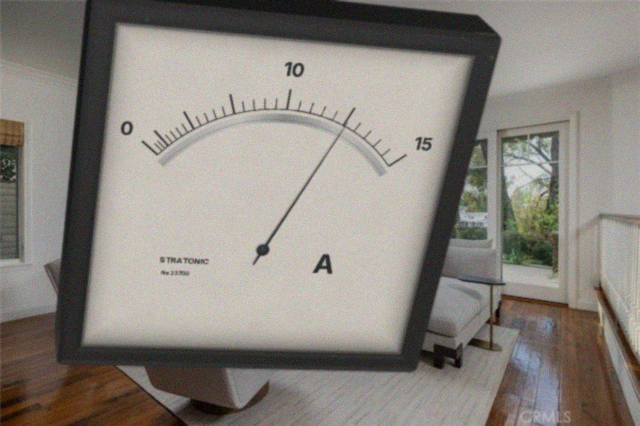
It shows 12.5 (A)
